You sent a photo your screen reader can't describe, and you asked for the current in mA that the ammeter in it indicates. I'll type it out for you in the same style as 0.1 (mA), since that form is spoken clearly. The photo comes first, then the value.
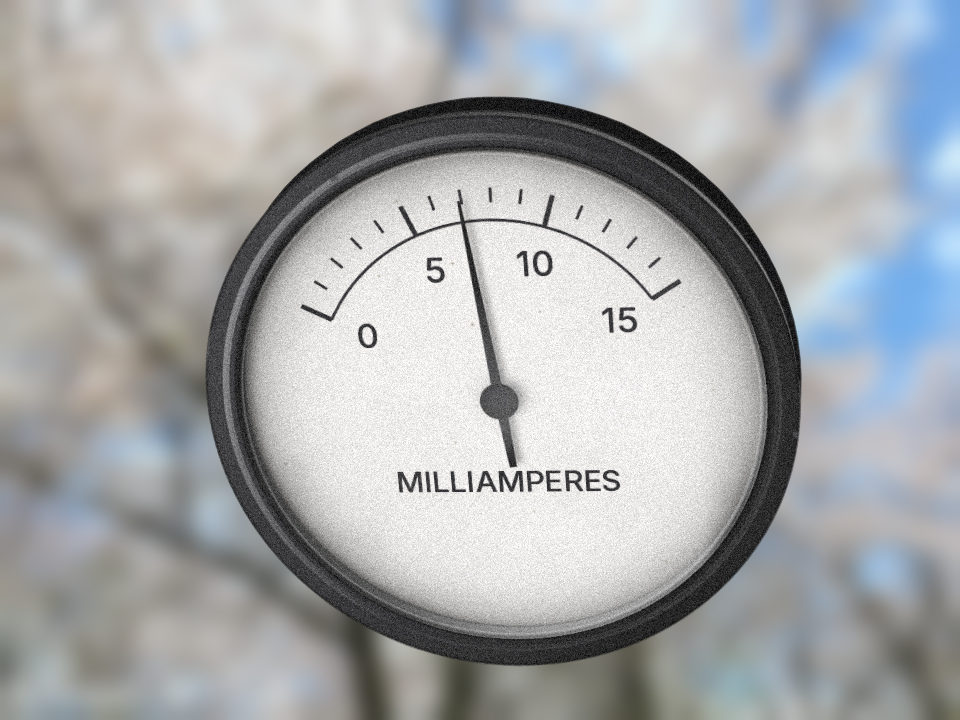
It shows 7 (mA)
